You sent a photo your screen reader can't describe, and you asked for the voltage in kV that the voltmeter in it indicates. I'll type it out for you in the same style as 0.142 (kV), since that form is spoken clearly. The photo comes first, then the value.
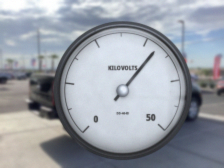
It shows 32.5 (kV)
